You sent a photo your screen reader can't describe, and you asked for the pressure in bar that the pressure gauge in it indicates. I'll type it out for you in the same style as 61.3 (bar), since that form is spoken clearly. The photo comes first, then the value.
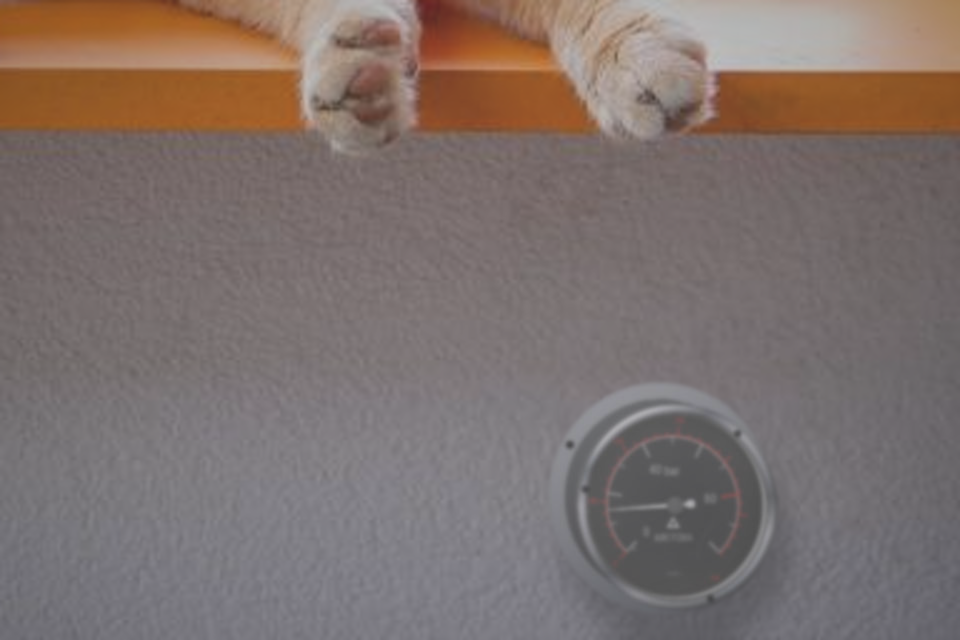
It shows 15 (bar)
